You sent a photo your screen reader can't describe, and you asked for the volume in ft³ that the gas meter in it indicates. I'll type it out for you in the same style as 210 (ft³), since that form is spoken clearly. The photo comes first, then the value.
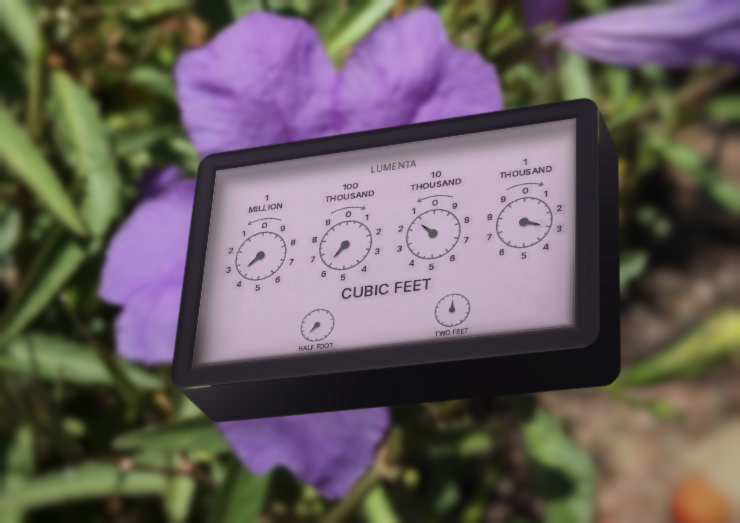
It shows 361300 (ft³)
